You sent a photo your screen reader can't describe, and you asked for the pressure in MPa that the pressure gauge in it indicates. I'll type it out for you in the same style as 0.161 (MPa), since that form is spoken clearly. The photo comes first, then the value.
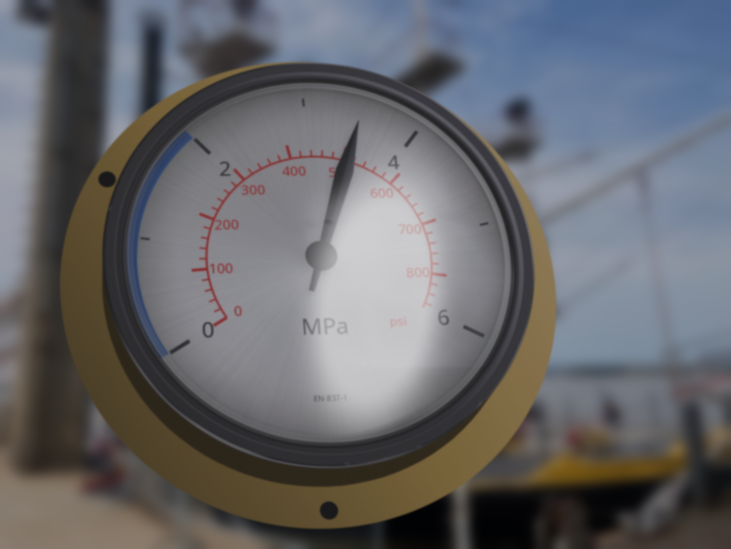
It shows 3.5 (MPa)
